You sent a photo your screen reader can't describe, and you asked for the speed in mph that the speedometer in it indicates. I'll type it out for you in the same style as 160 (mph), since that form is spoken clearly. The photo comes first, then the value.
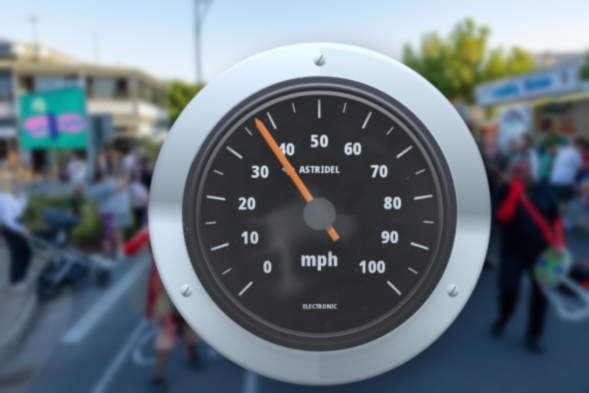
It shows 37.5 (mph)
